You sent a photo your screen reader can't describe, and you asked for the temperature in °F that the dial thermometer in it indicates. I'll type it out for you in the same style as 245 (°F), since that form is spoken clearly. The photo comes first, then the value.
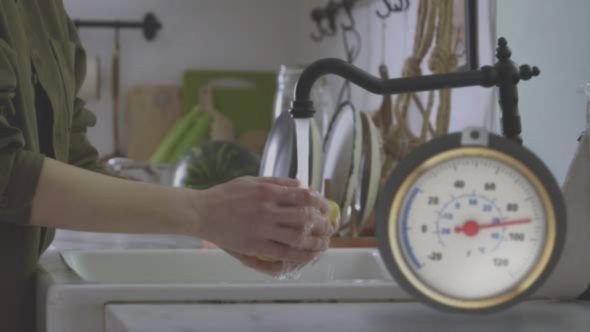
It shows 90 (°F)
